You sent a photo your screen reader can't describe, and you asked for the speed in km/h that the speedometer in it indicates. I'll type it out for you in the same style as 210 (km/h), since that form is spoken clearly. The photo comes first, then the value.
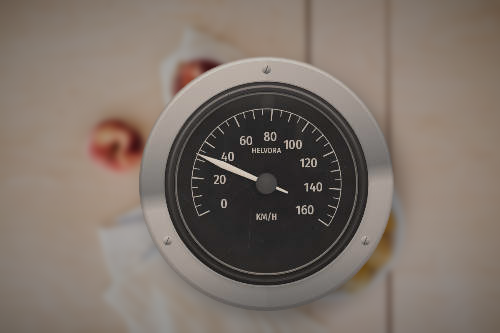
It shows 32.5 (km/h)
